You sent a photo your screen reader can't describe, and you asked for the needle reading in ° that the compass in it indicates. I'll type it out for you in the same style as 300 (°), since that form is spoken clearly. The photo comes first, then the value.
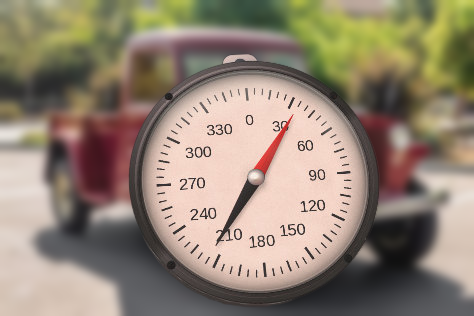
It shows 35 (°)
